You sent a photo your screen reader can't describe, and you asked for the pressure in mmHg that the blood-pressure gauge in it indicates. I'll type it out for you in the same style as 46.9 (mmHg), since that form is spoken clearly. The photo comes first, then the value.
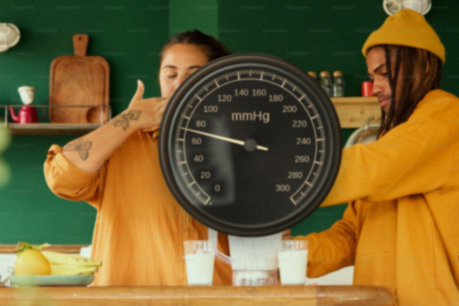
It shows 70 (mmHg)
